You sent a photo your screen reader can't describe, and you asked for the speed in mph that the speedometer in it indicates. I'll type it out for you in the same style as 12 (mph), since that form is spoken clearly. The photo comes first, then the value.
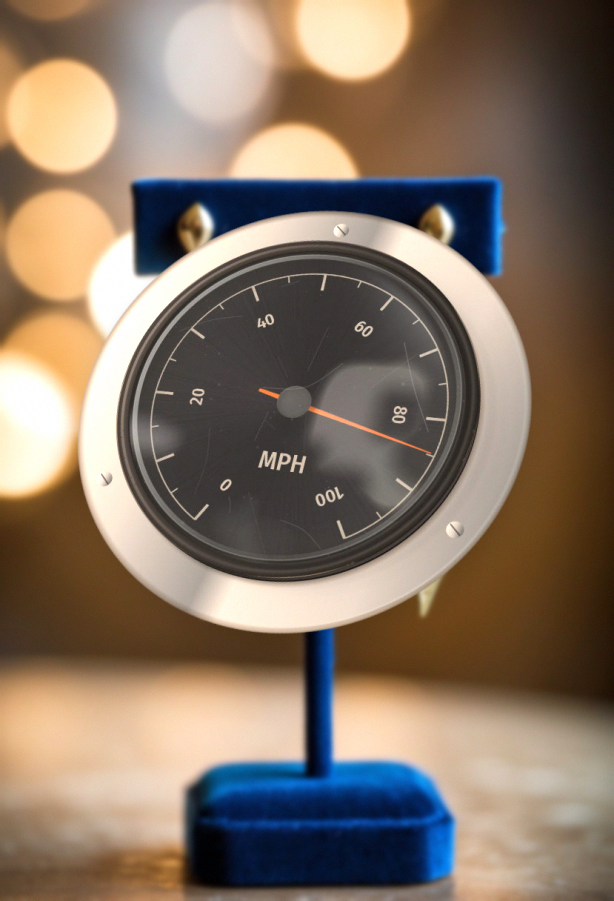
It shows 85 (mph)
